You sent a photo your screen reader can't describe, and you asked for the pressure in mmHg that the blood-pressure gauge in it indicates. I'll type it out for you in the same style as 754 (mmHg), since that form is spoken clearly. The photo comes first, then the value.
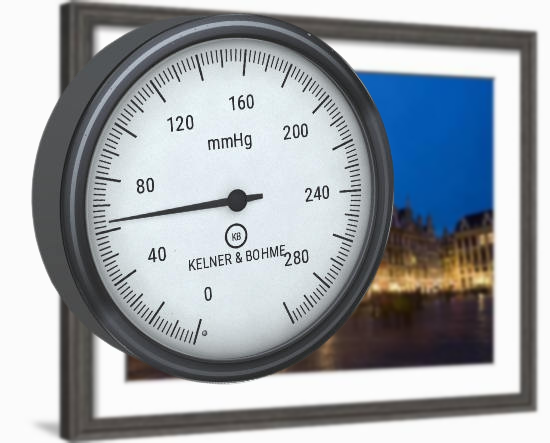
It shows 64 (mmHg)
